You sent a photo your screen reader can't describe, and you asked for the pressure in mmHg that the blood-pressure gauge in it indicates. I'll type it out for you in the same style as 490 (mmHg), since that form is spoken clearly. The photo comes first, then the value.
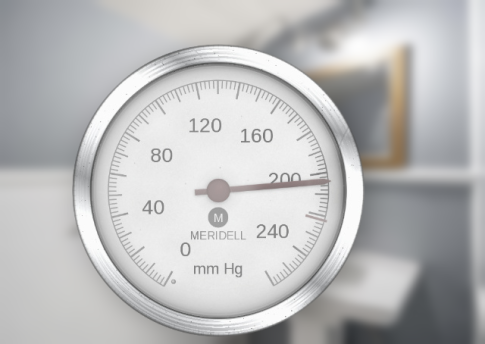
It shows 204 (mmHg)
